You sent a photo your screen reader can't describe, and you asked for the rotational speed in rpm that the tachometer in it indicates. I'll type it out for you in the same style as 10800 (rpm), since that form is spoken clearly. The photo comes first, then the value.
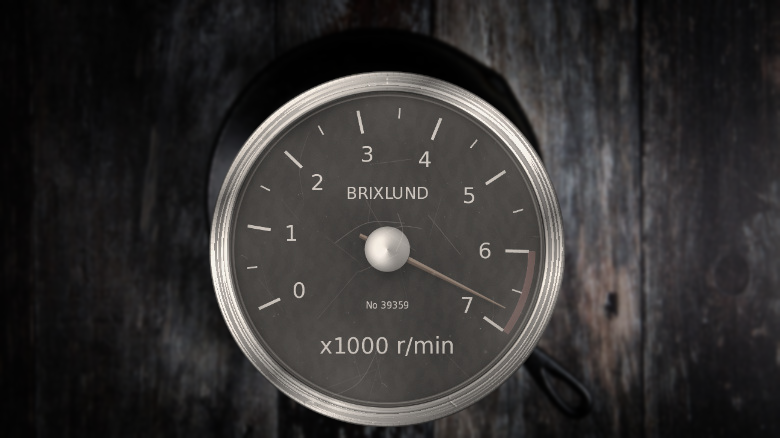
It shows 6750 (rpm)
